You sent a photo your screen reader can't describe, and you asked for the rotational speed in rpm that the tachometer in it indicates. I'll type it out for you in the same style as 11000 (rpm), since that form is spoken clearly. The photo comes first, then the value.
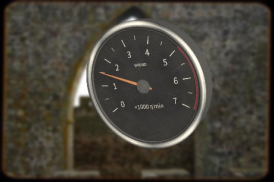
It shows 1500 (rpm)
